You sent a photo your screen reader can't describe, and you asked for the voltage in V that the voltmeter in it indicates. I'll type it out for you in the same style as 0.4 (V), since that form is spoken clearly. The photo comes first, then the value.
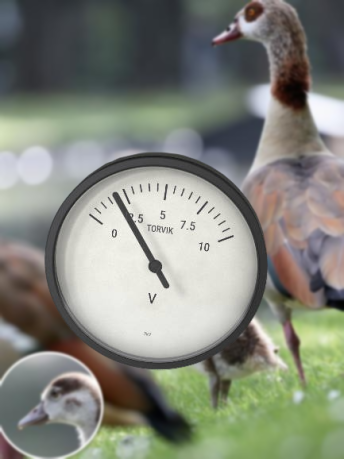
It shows 2 (V)
